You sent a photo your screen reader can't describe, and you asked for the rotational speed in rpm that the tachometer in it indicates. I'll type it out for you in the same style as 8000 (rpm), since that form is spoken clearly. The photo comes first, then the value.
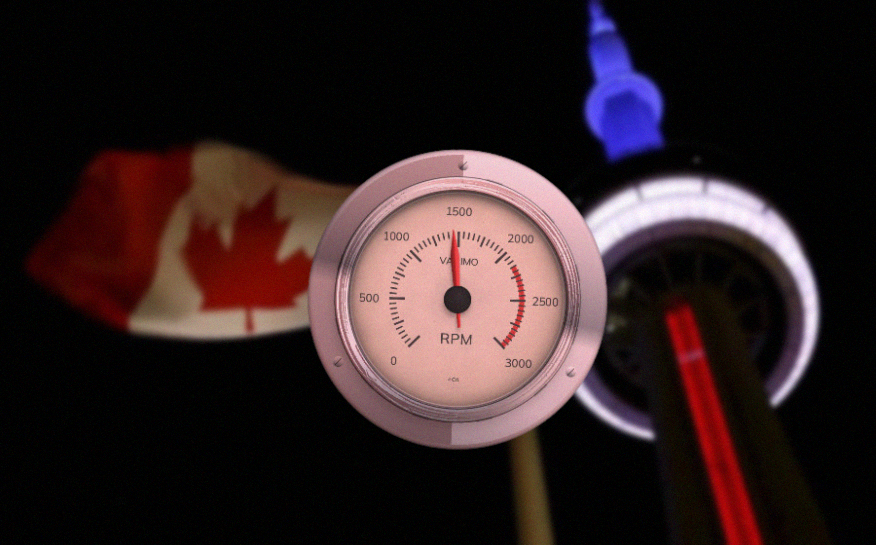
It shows 1450 (rpm)
